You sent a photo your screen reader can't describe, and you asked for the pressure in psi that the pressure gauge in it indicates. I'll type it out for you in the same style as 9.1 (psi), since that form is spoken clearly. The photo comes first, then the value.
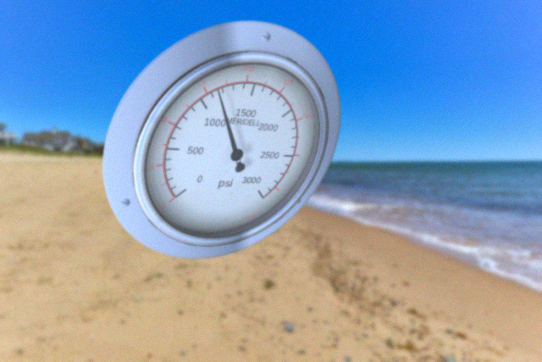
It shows 1150 (psi)
